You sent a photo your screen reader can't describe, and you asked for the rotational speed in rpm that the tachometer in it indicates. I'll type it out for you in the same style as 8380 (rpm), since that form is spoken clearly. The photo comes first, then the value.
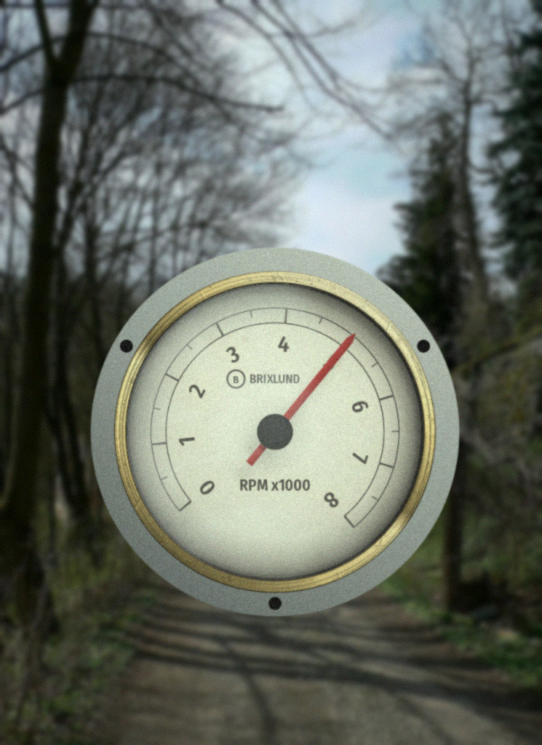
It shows 5000 (rpm)
